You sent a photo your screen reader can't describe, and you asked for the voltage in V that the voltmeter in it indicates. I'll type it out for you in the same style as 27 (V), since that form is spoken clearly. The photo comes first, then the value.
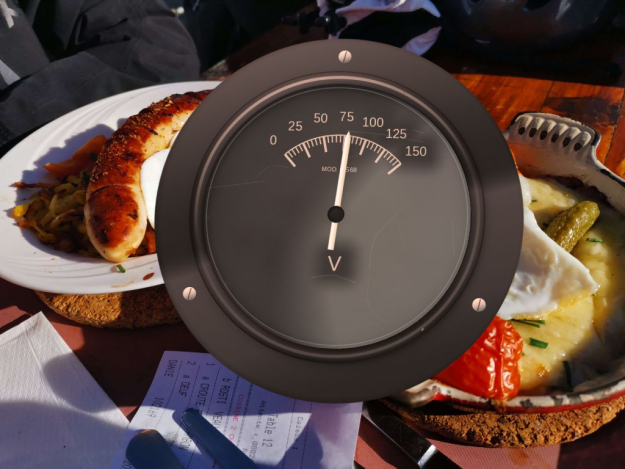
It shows 80 (V)
